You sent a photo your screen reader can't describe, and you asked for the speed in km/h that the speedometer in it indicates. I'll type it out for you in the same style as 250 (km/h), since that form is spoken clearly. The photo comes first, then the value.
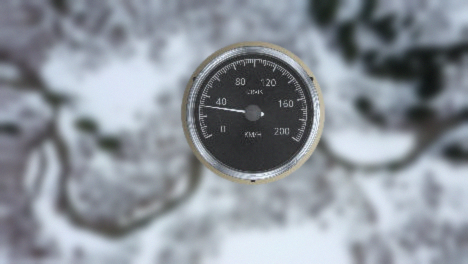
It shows 30 (km/h)
